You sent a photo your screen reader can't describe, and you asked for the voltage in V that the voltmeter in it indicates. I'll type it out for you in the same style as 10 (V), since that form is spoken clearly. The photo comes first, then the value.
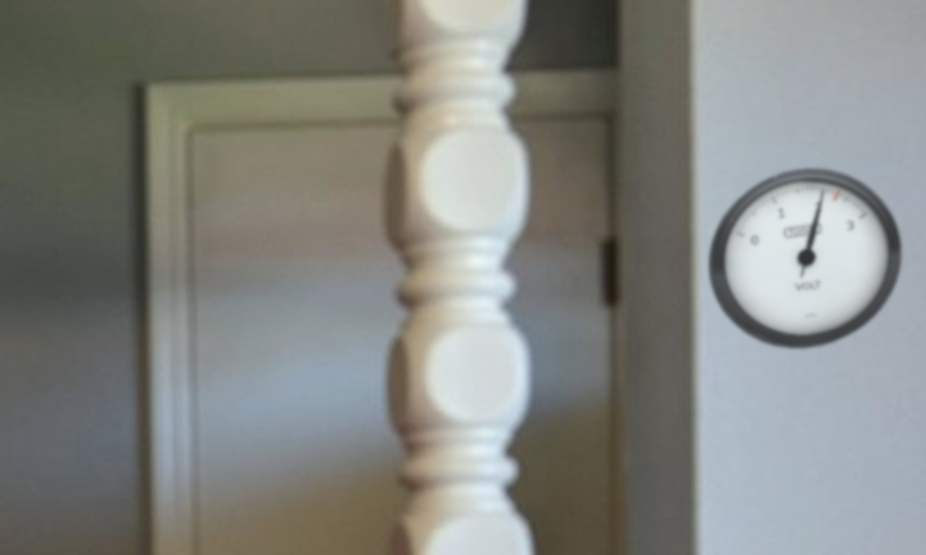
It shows 2 (V)
